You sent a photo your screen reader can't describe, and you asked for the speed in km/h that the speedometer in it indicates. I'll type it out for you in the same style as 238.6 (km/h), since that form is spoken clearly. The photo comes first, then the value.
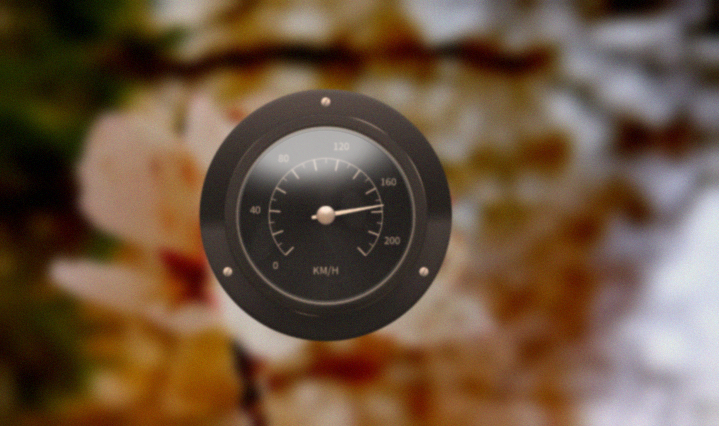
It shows 175 (km/h)
